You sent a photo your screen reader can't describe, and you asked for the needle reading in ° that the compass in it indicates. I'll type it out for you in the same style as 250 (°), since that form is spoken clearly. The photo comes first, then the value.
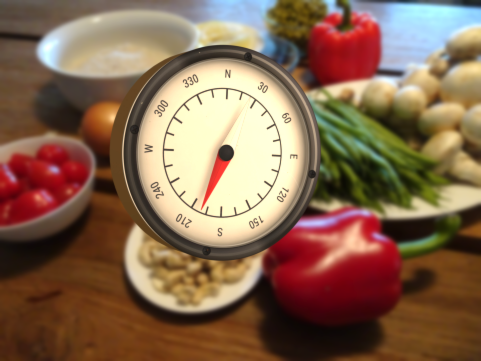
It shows 202.5 (°)
